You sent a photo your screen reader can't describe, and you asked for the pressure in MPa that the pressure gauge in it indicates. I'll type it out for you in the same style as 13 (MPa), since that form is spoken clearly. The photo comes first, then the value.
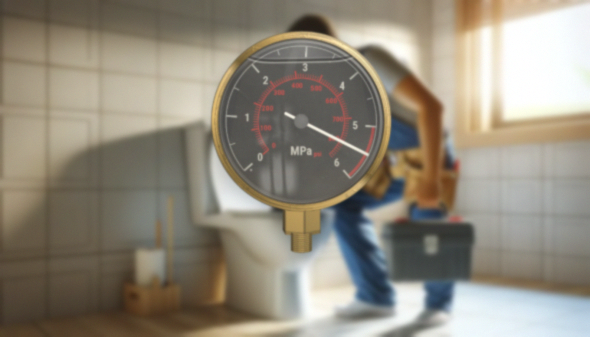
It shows 5.5 (MPa)
